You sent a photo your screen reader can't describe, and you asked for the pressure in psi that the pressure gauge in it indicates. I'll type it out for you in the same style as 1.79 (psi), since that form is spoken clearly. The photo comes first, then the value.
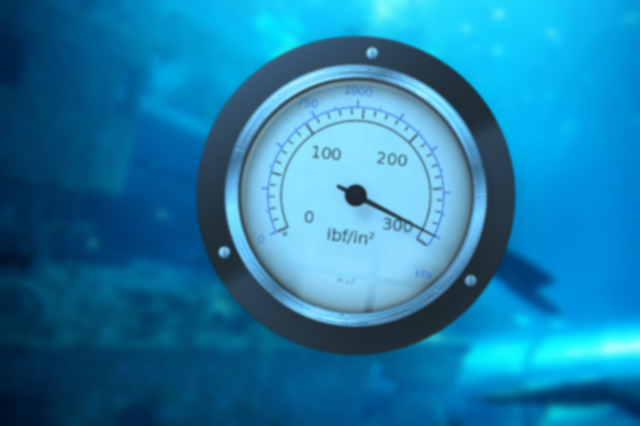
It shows 290 (psi)
